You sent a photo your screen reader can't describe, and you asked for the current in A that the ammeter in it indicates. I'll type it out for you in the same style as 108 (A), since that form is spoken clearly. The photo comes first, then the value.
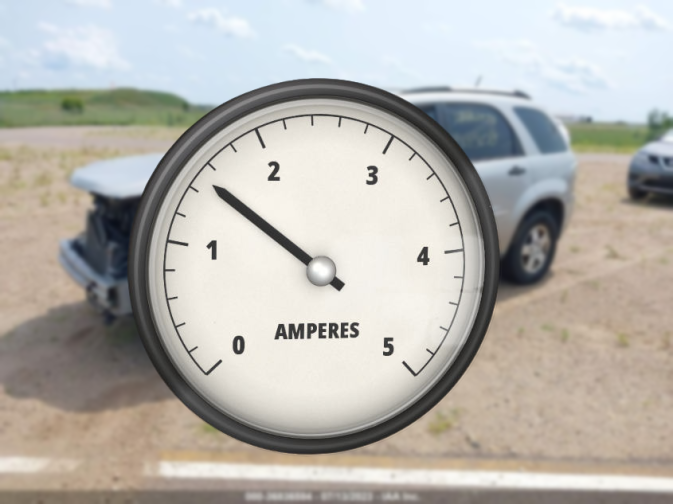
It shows 1.5 (A)
